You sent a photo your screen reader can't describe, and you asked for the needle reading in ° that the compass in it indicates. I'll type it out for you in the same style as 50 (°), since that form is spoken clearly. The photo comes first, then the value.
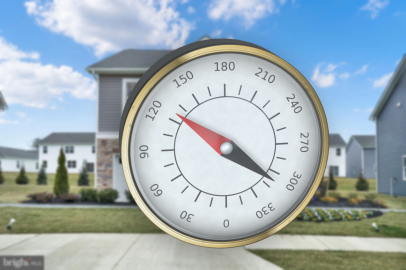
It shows 127.5 (°)
